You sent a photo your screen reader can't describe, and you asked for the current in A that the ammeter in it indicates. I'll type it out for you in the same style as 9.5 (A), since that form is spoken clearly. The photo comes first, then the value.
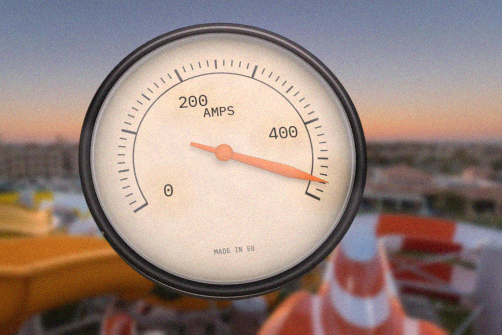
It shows 480 (A)
